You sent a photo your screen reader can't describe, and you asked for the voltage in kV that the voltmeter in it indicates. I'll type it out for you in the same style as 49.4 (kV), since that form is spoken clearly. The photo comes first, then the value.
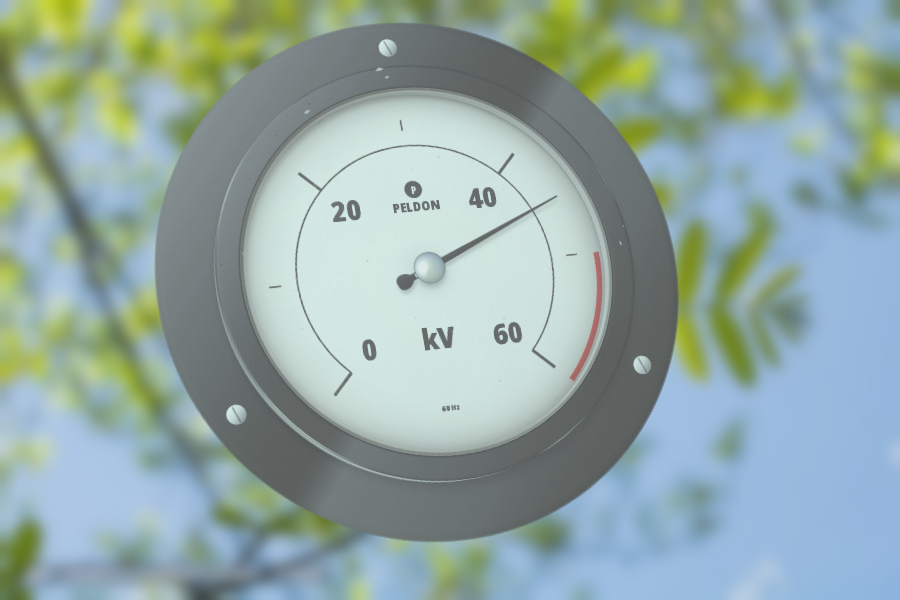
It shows 45 (kV)
